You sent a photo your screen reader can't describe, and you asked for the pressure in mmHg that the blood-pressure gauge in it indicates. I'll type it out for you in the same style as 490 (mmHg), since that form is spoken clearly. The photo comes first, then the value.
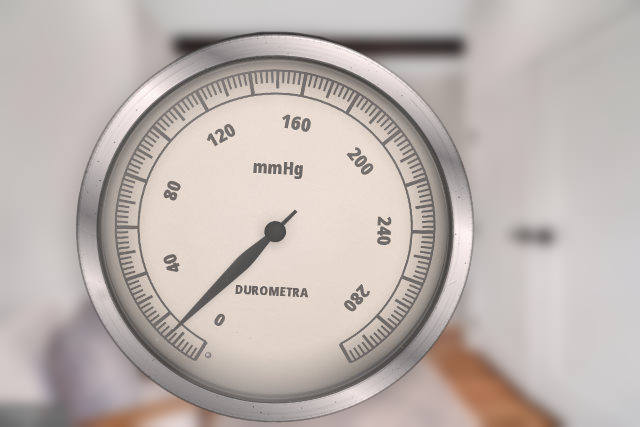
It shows 14 (mmHg)
